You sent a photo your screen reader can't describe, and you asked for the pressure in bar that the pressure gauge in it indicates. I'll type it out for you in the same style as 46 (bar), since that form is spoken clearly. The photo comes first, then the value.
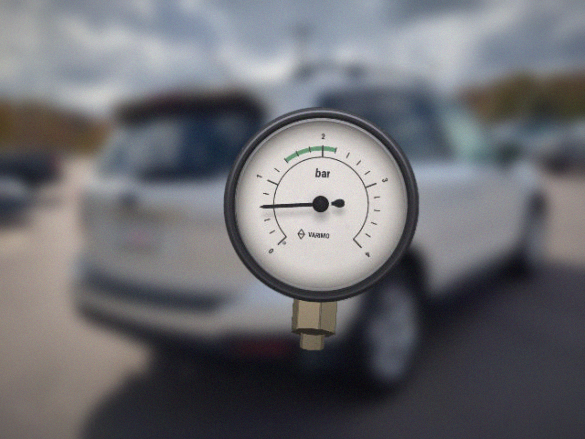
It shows 0.6 (bar)
